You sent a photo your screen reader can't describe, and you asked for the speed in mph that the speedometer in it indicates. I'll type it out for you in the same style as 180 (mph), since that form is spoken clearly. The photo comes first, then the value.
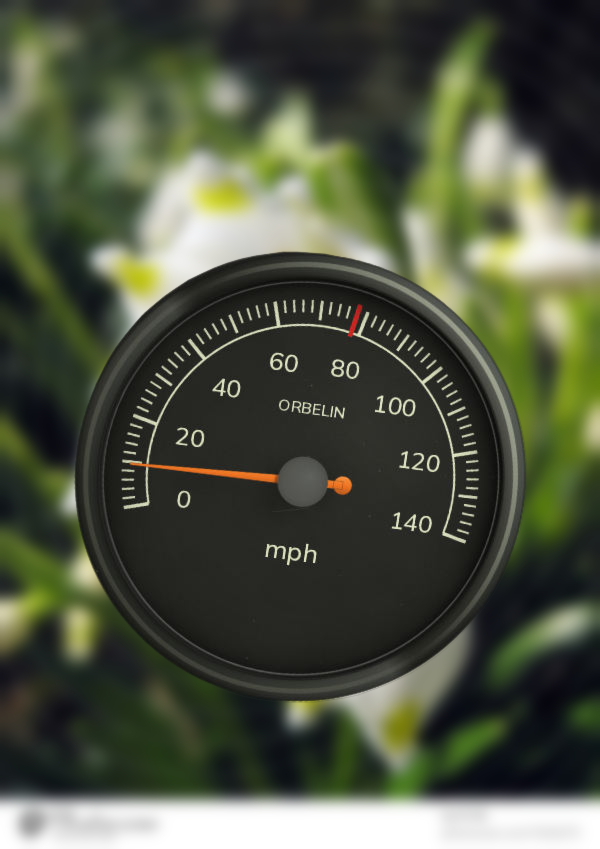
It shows 10 (mph)
